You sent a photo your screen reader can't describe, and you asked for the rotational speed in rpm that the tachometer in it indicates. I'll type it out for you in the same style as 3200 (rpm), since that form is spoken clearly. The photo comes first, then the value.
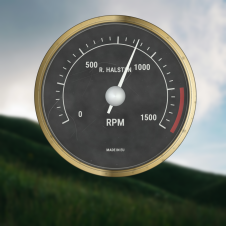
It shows 875 (rpm)
